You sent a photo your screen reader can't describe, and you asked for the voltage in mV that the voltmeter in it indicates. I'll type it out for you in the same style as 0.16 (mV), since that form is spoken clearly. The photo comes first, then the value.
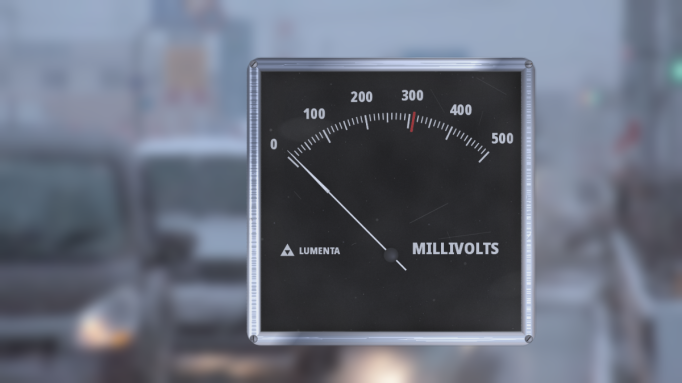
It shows 10 (mV)
